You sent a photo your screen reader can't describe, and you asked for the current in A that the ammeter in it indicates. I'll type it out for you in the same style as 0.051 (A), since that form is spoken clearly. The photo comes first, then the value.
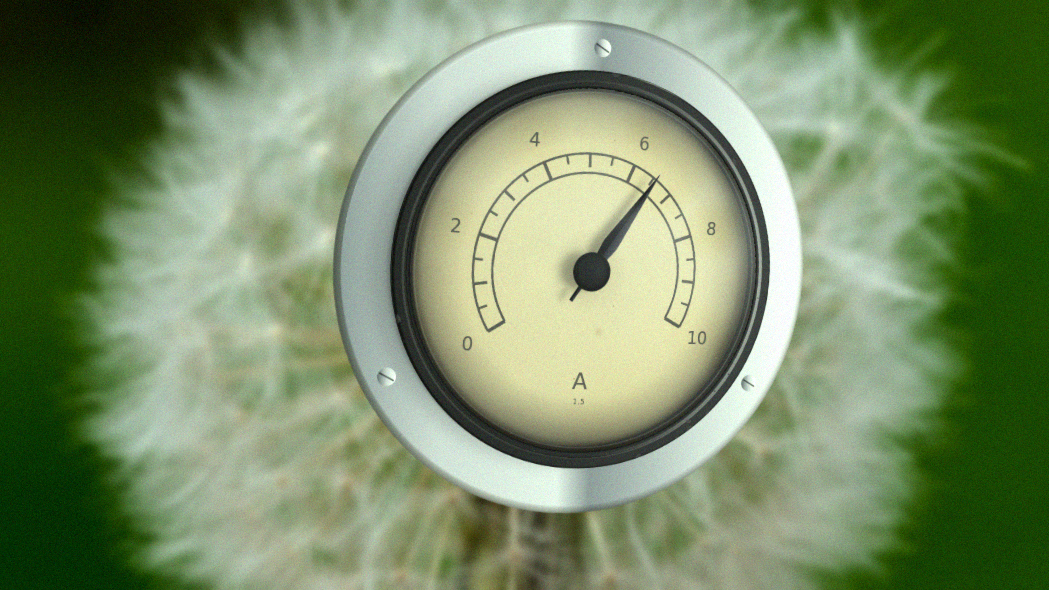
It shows 6.5 (A)
